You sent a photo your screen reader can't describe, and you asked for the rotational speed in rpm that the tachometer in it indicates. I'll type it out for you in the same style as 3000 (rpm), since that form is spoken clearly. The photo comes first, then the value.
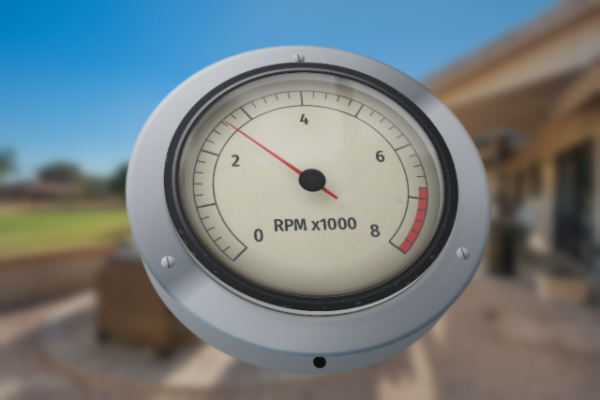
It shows 2600 (rpm)
